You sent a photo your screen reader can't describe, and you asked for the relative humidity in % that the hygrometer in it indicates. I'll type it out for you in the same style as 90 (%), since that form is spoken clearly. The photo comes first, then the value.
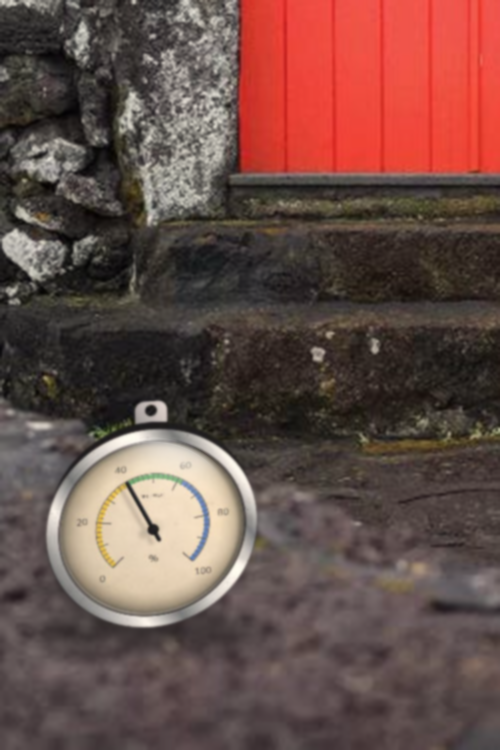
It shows 40 (%)
